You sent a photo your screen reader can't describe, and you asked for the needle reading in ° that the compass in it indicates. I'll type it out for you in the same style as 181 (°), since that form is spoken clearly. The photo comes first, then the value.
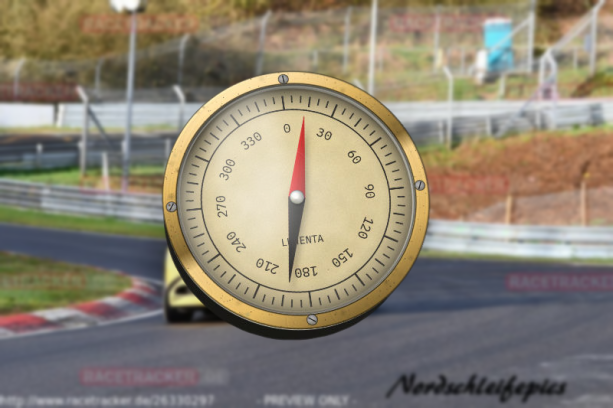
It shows 12.5 (°)
